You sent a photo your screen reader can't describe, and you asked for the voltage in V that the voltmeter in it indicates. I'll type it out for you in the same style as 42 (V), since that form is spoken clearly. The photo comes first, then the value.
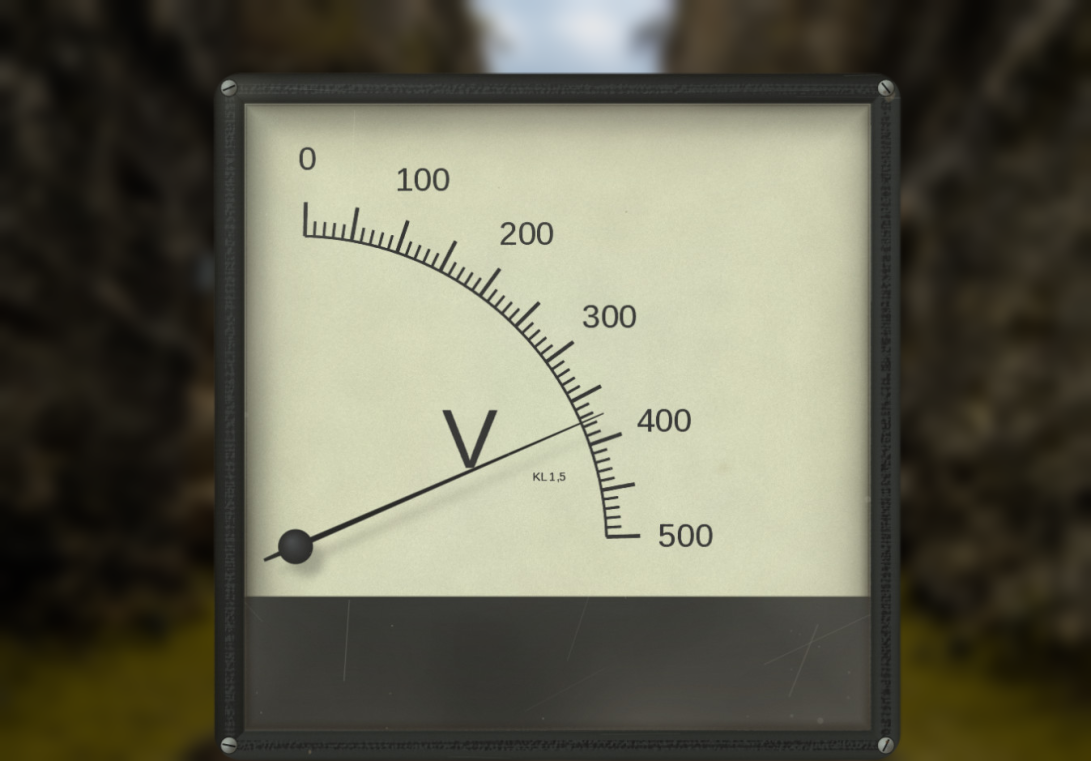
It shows 375 (V)
